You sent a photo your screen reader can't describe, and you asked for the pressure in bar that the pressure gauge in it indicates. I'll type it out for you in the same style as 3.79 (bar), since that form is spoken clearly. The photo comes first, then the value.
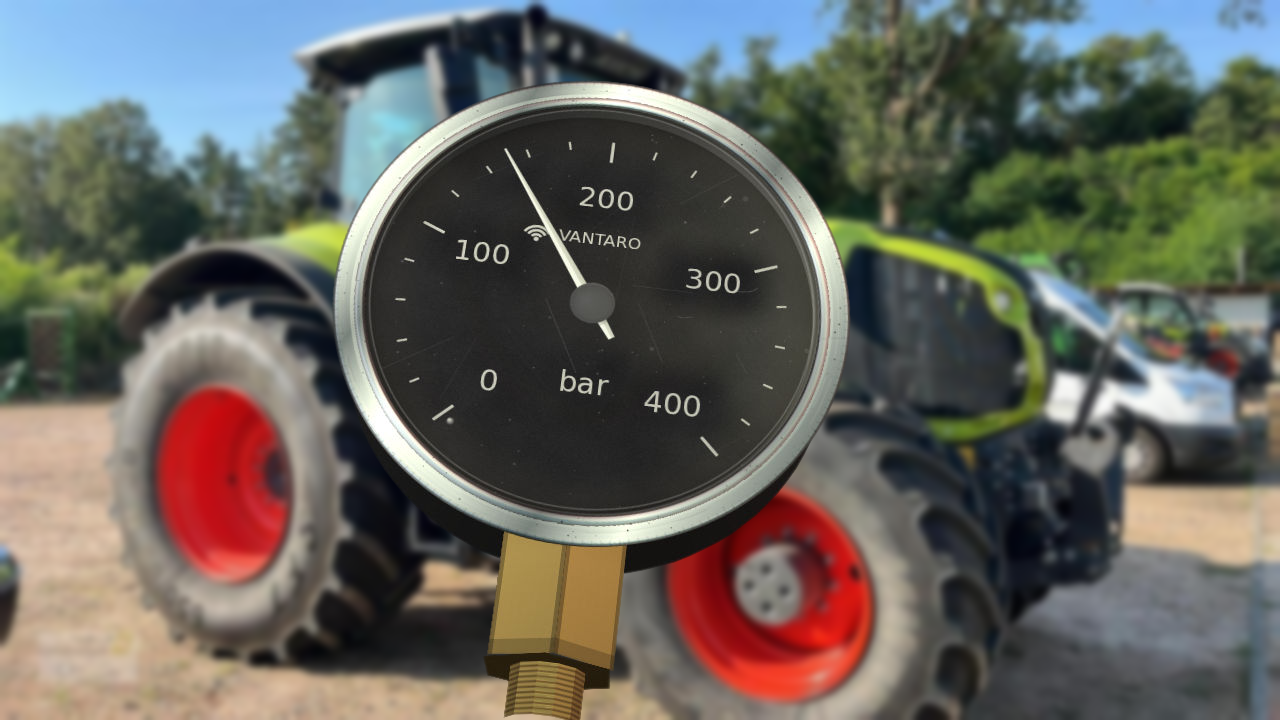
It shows 150 (bar)
